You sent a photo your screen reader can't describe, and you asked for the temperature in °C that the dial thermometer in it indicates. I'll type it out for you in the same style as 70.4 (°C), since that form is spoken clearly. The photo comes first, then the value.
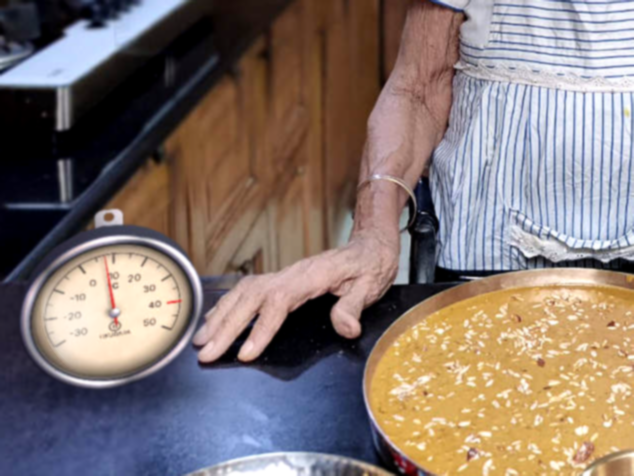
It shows 7.5 (°C)
